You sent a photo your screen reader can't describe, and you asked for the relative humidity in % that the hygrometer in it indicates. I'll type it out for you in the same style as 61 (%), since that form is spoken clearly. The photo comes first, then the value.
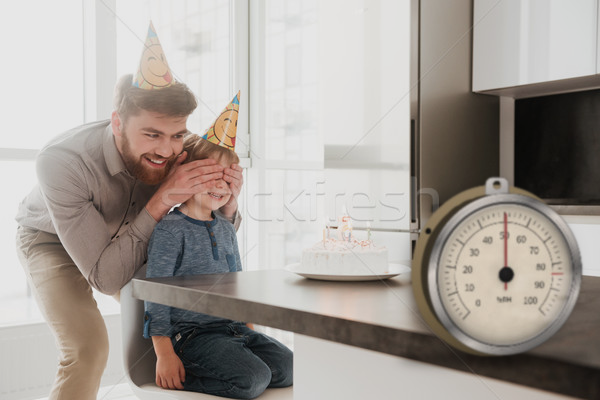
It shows 50 (%)
